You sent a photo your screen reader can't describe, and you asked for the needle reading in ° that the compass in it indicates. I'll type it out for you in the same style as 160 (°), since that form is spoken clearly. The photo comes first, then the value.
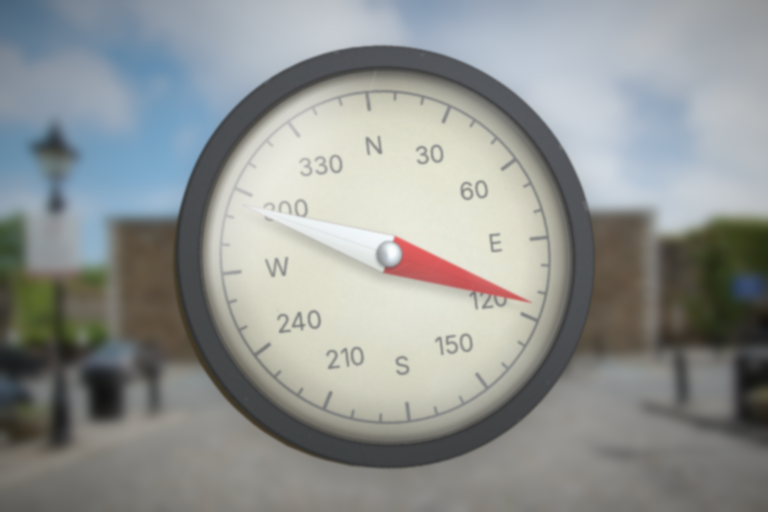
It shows 115 (°)
